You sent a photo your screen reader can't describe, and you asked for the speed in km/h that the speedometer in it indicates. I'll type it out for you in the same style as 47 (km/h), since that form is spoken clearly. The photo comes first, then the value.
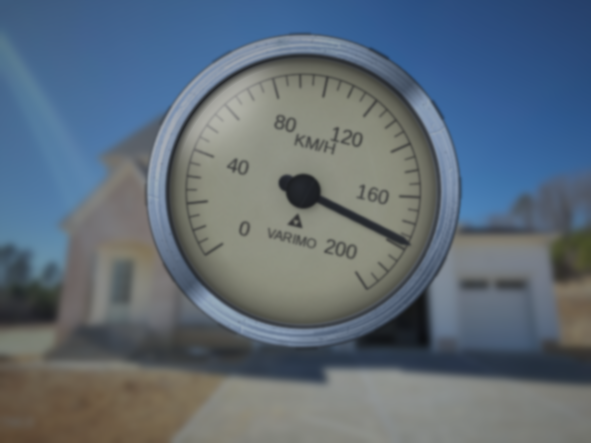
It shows 177.5 (km/h)
